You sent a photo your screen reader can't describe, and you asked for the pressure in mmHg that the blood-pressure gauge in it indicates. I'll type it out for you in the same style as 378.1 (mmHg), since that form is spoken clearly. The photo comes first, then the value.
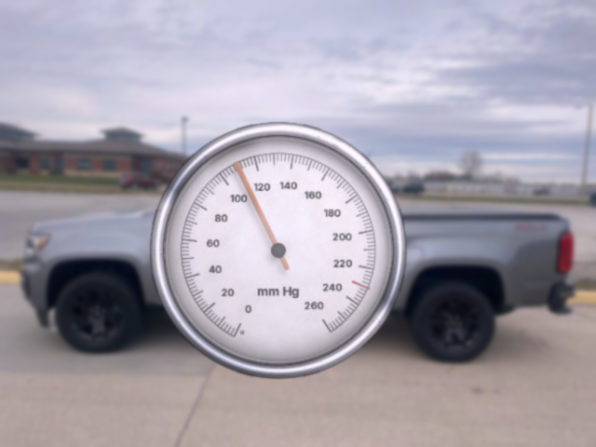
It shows 110 (mmHg)
